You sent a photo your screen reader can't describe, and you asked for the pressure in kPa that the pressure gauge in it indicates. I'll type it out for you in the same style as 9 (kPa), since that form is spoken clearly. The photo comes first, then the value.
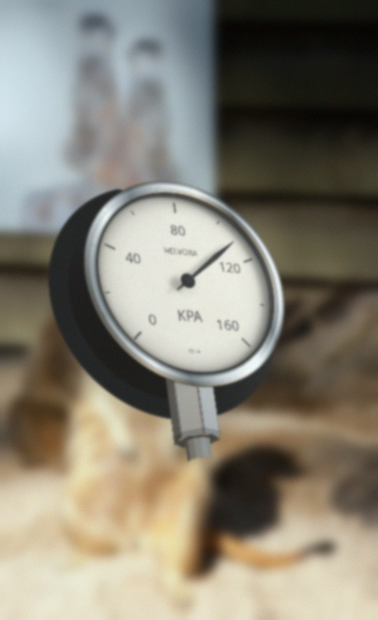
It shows 110 (kPa)
